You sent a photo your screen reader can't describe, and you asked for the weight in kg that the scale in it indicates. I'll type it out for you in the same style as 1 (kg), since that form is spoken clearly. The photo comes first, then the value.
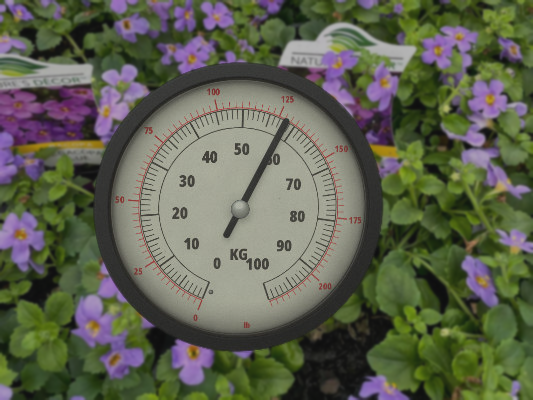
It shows 58 (kg)
